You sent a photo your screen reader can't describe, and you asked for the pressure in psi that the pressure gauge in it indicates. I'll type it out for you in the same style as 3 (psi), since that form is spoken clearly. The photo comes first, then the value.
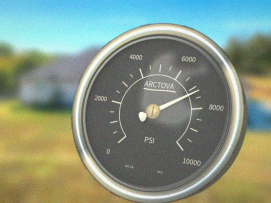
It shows 7250 (psi)
